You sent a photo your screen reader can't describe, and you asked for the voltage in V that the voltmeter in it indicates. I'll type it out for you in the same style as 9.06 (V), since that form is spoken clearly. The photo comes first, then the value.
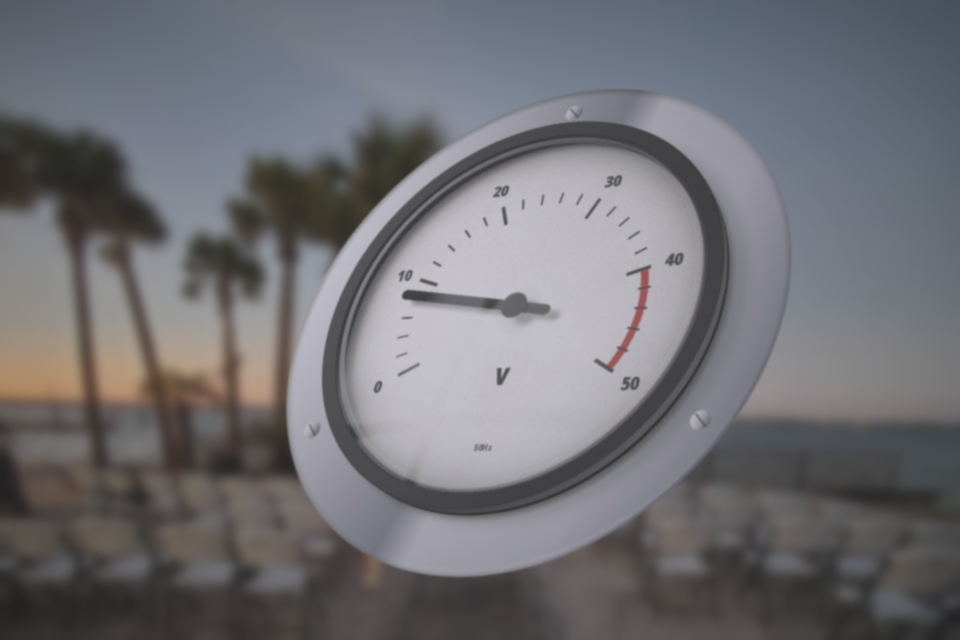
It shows 8 (V)
